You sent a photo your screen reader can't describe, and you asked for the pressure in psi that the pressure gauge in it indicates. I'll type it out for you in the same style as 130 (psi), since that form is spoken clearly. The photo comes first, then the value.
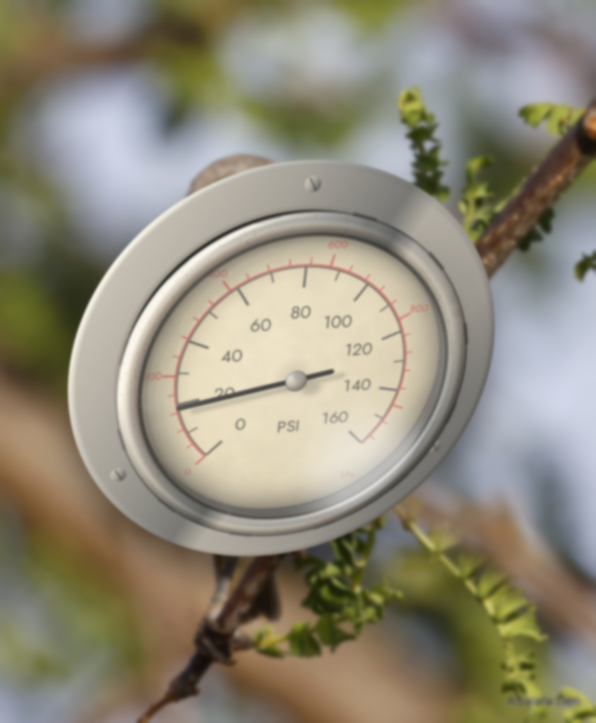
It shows 20 (psi)
